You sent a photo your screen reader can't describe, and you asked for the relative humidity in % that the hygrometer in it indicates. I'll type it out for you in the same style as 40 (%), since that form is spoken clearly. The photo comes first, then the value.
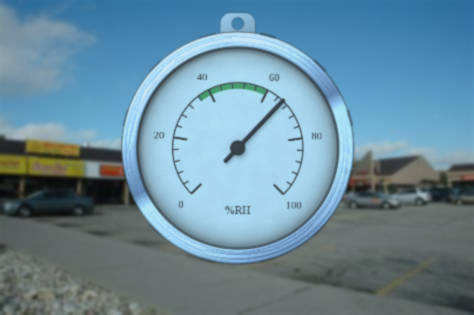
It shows 66 (%)
